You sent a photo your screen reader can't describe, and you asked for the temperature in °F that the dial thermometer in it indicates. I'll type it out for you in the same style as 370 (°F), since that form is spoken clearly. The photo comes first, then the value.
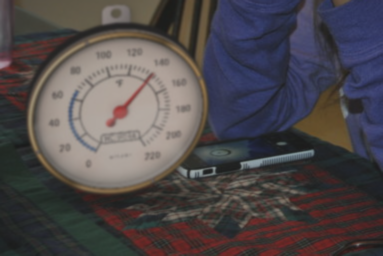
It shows 140 (°F)
